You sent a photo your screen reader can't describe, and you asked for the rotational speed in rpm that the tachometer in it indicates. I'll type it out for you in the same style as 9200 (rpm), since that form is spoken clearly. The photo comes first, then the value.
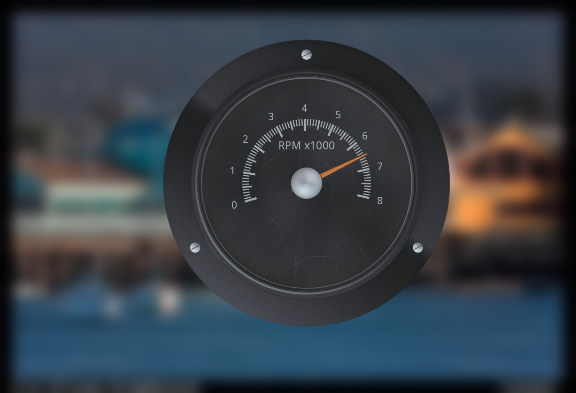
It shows 6500 (rpm)
